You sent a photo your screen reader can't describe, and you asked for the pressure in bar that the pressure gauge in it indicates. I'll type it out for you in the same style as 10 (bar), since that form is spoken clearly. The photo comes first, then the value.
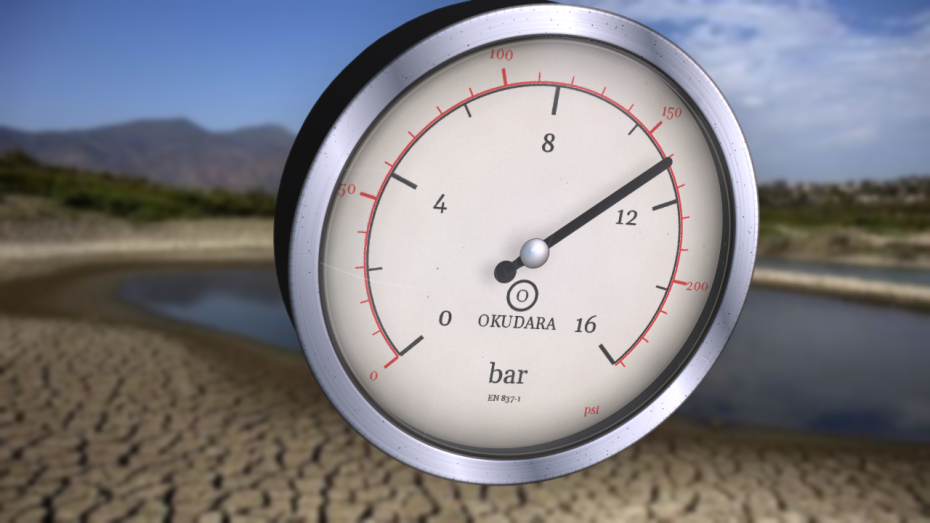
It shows 11 (bar)
